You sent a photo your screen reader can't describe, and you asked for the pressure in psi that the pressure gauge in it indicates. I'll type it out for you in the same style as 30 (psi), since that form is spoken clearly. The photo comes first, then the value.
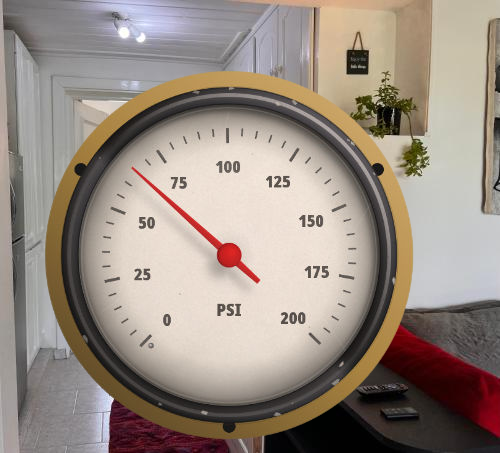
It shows 65 (psi)
